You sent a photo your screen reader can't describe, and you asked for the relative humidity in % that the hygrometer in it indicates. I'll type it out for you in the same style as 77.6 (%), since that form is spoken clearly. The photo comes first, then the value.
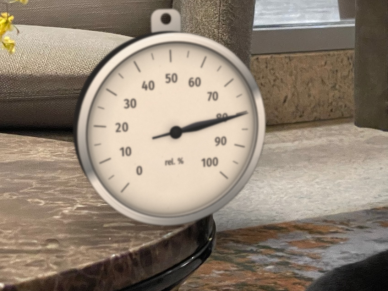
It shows 80 (%)
